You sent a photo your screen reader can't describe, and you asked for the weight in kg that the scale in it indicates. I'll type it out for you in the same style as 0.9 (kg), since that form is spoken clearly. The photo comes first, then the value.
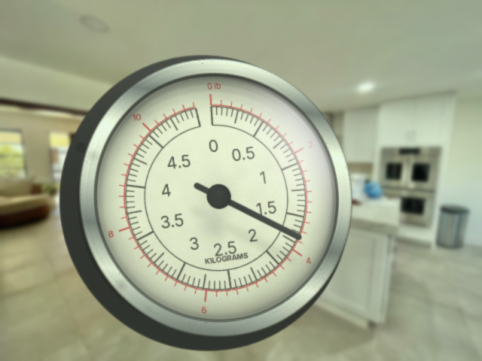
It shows 1.7 (kg)
